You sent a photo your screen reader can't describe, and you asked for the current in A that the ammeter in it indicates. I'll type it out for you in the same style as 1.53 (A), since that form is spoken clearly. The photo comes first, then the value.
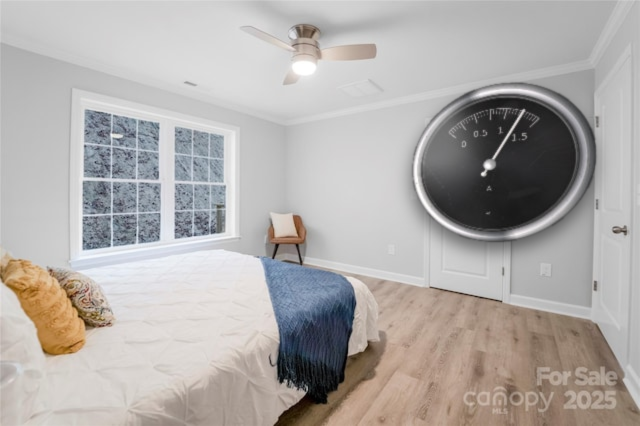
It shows 1.25 (A)
